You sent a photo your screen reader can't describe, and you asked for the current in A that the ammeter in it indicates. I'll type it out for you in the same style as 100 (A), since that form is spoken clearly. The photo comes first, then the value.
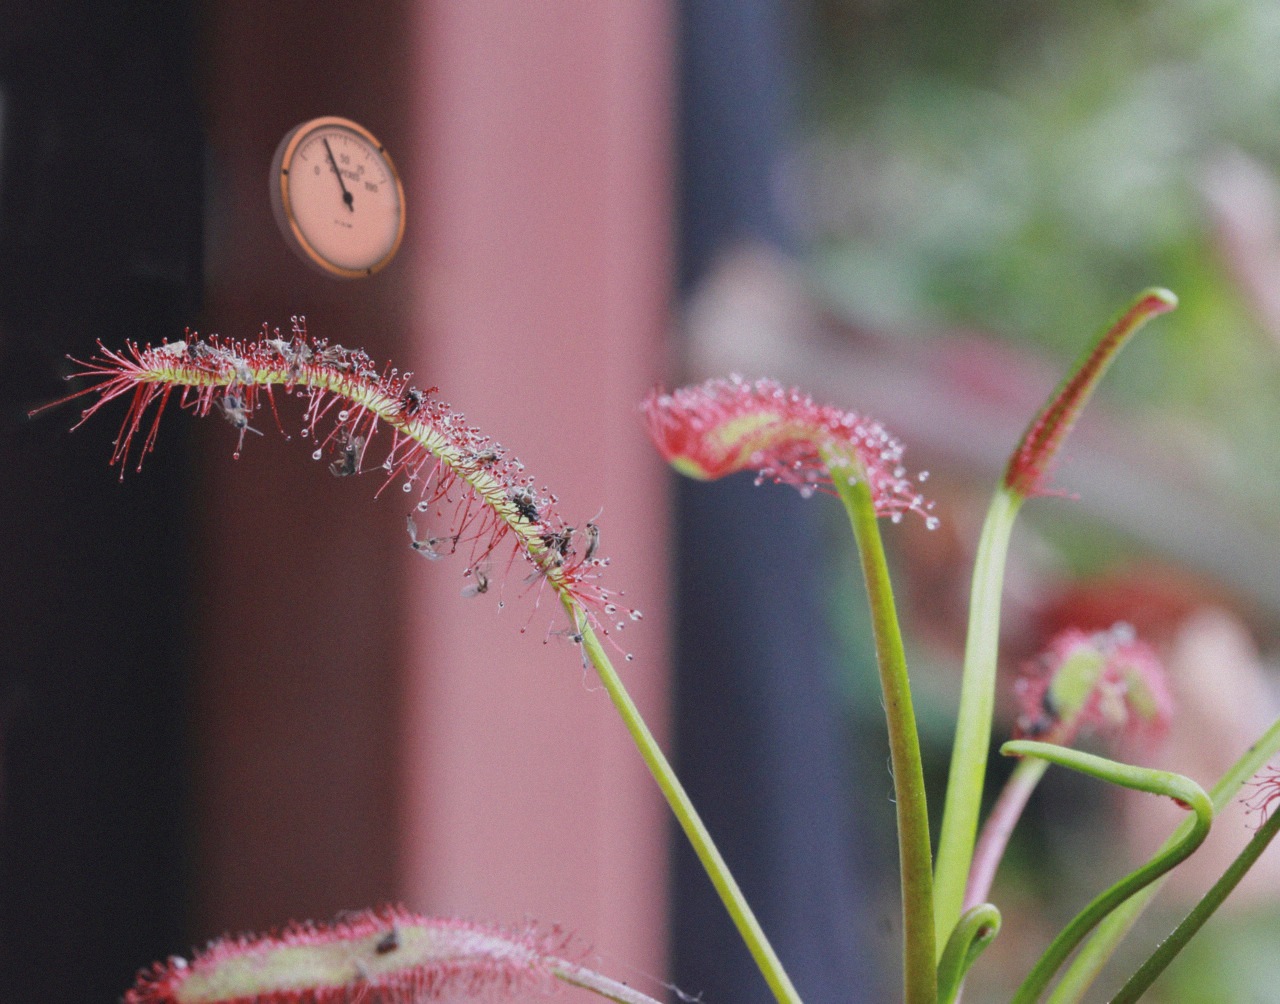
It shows 25 (A)
